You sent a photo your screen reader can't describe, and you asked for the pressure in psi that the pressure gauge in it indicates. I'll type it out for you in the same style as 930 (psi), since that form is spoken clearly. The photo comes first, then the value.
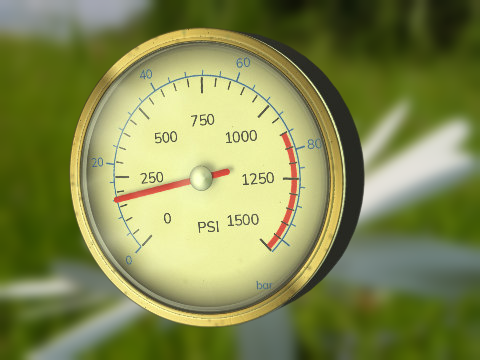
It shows 175 (psi)
